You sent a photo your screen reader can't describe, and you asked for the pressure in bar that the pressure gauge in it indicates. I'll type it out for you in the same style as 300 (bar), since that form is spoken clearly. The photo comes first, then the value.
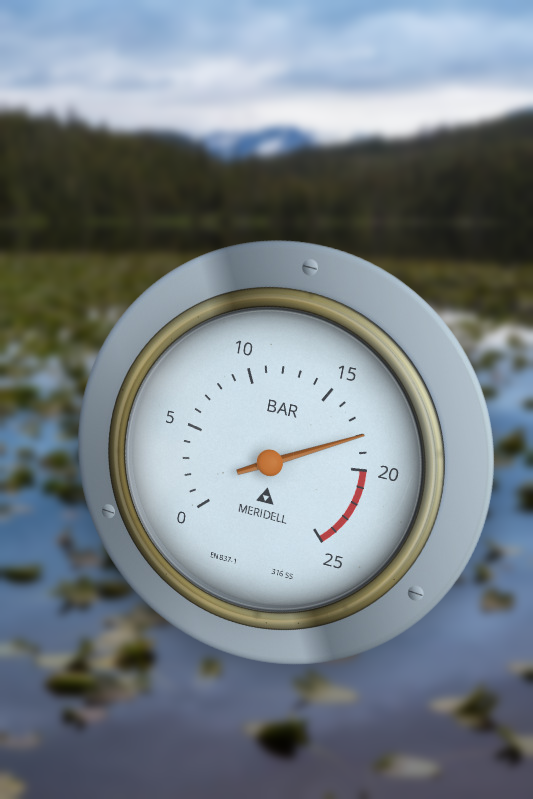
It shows 18 (bar)
